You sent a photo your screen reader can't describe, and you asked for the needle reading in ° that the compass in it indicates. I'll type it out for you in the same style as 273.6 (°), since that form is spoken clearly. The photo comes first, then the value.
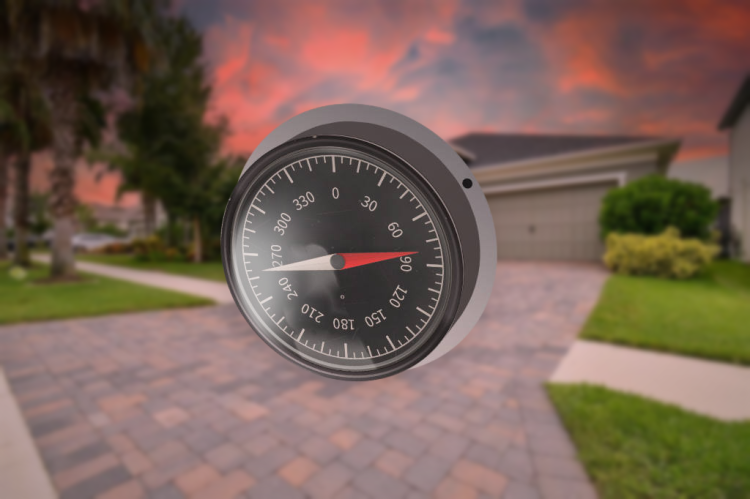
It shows 80 (°)
